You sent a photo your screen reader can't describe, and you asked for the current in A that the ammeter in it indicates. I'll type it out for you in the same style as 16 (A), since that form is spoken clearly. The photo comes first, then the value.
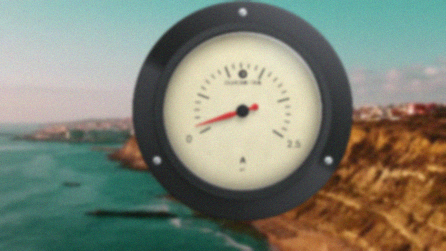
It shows 0.1 (A)
